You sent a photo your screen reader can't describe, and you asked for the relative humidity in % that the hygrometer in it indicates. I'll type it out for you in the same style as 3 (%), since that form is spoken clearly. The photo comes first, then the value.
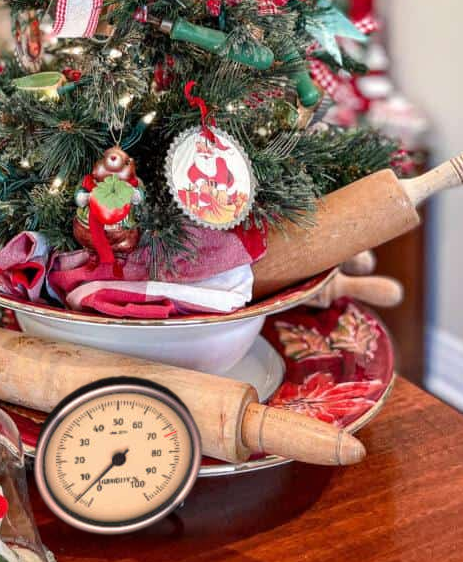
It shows 5 (%)
